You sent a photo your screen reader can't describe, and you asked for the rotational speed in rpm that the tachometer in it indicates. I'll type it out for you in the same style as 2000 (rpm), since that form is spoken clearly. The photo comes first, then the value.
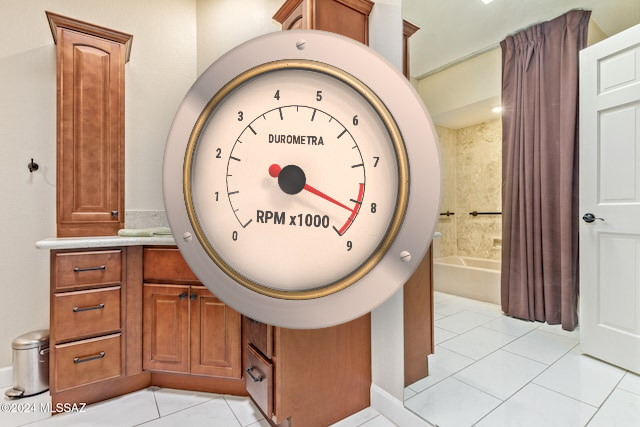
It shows 8250 (rpm)
